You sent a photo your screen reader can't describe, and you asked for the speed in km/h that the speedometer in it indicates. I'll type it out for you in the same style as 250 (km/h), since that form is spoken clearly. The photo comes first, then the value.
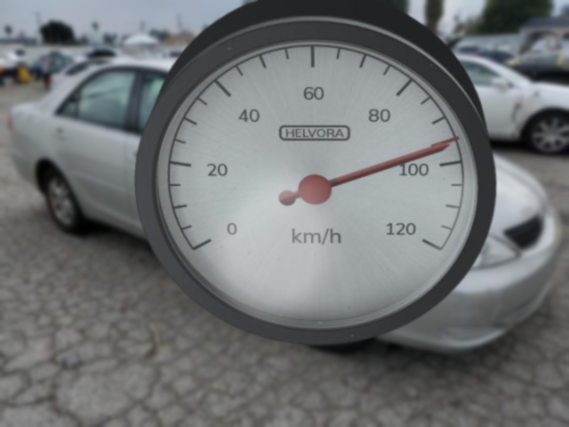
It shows 95 (km/h)
